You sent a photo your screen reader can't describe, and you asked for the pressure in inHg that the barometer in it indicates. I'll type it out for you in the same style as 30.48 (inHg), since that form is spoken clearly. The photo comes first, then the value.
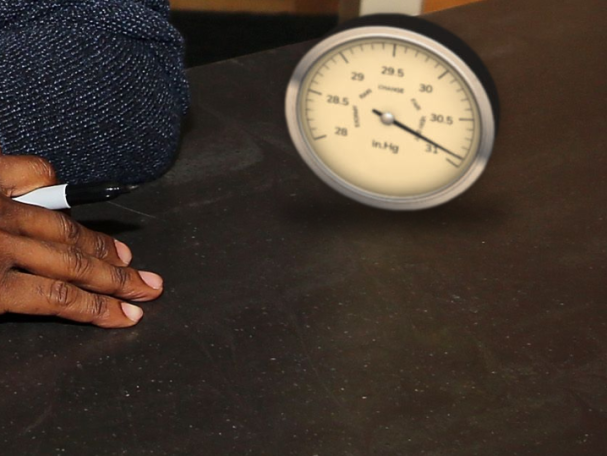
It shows 30.9 (inHg)
